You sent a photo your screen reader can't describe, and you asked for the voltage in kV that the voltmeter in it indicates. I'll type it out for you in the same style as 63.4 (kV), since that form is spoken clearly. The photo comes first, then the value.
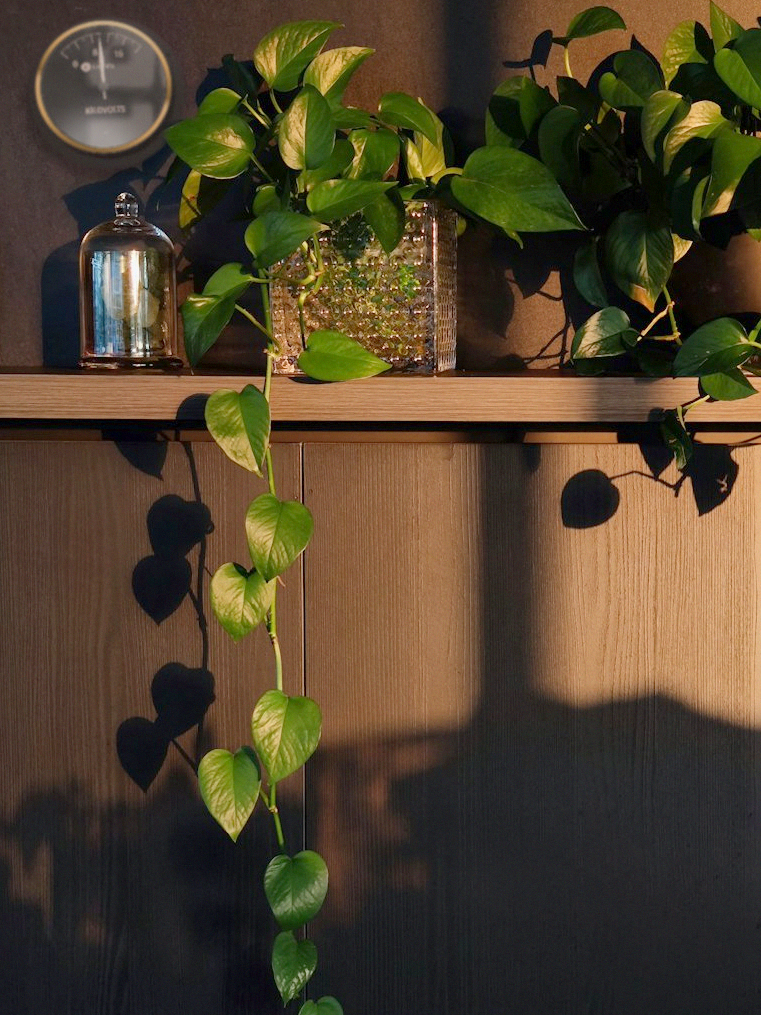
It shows 10 (kV)
